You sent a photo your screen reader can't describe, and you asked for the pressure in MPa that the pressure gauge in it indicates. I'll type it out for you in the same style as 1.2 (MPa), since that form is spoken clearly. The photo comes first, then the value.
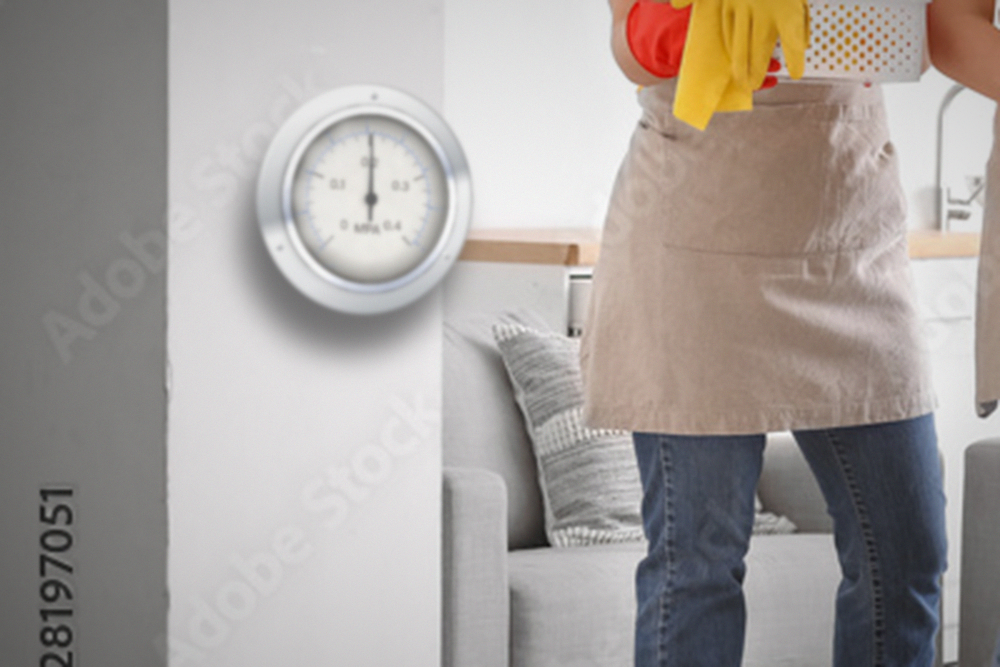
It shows 0.2 (MPa)
